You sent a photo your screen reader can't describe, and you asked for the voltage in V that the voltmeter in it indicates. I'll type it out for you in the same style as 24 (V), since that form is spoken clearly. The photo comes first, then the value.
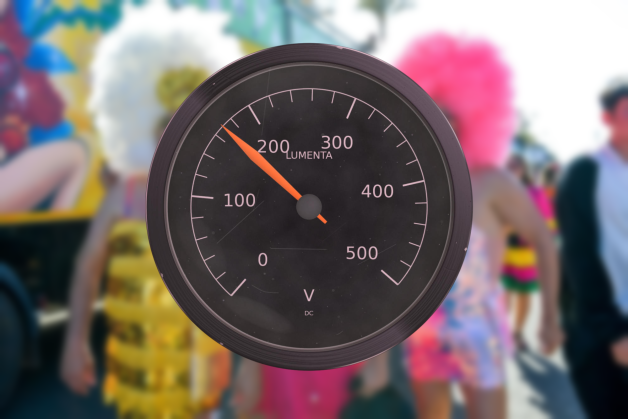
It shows 170 (V)
